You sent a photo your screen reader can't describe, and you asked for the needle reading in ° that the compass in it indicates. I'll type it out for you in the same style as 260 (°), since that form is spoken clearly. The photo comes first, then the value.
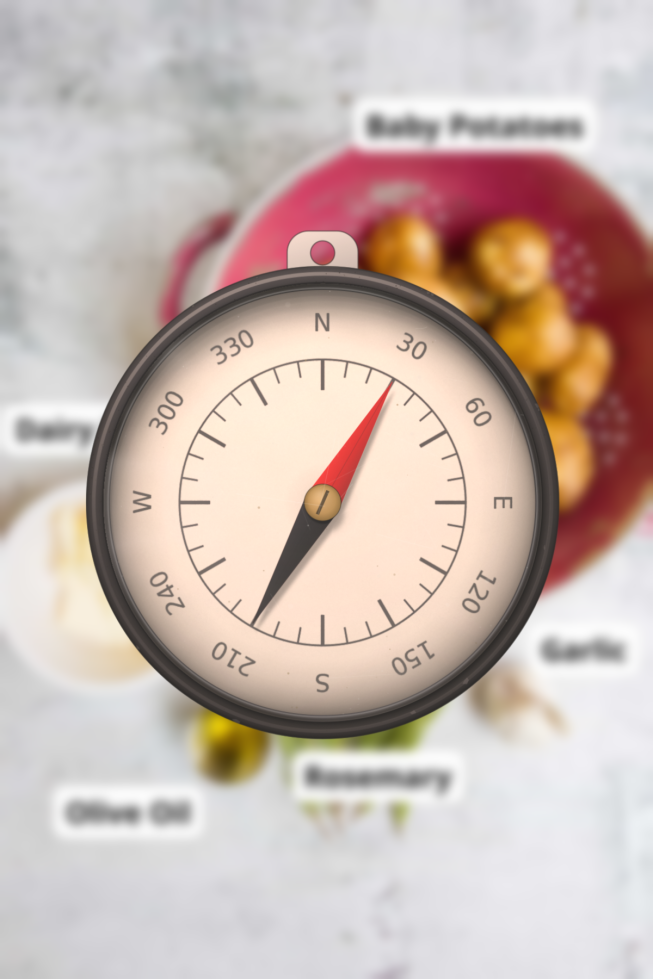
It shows 30 (°)
